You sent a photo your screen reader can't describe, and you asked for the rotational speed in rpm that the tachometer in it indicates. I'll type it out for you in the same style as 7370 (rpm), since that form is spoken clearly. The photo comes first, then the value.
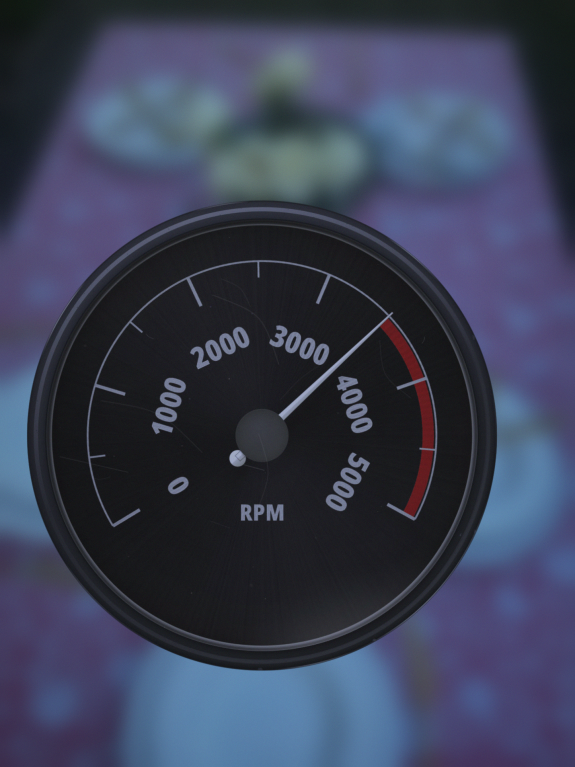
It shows 3500 (rpm)
